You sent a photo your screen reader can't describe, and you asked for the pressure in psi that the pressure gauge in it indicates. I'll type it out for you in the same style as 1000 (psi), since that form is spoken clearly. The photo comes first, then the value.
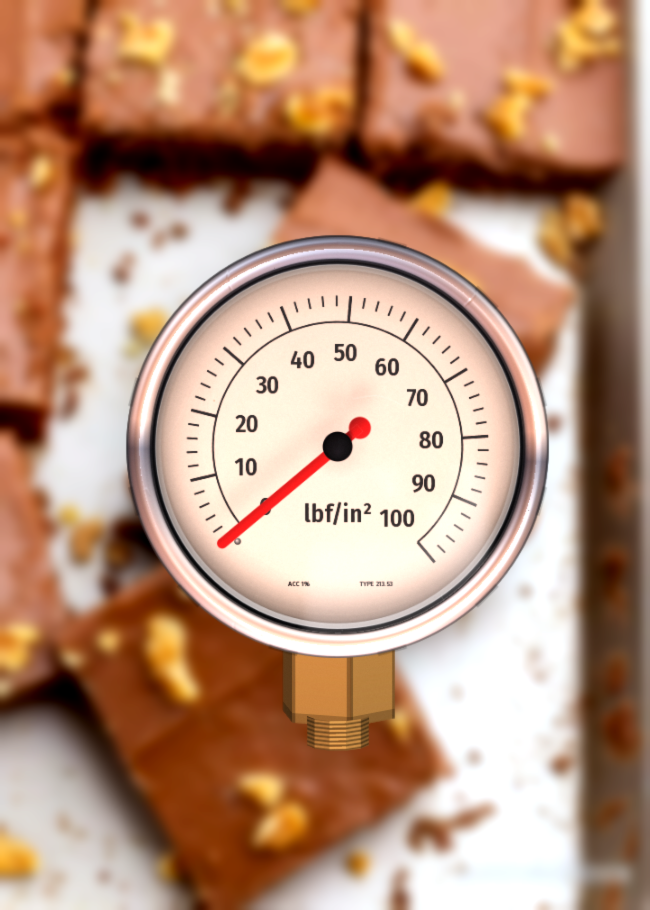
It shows 0 (psi)
